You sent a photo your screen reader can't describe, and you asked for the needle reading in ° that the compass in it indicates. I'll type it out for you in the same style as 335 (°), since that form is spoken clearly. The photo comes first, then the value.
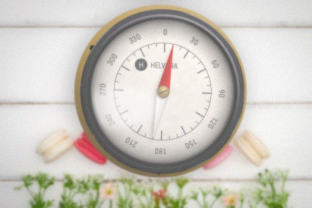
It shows 10 (°)
